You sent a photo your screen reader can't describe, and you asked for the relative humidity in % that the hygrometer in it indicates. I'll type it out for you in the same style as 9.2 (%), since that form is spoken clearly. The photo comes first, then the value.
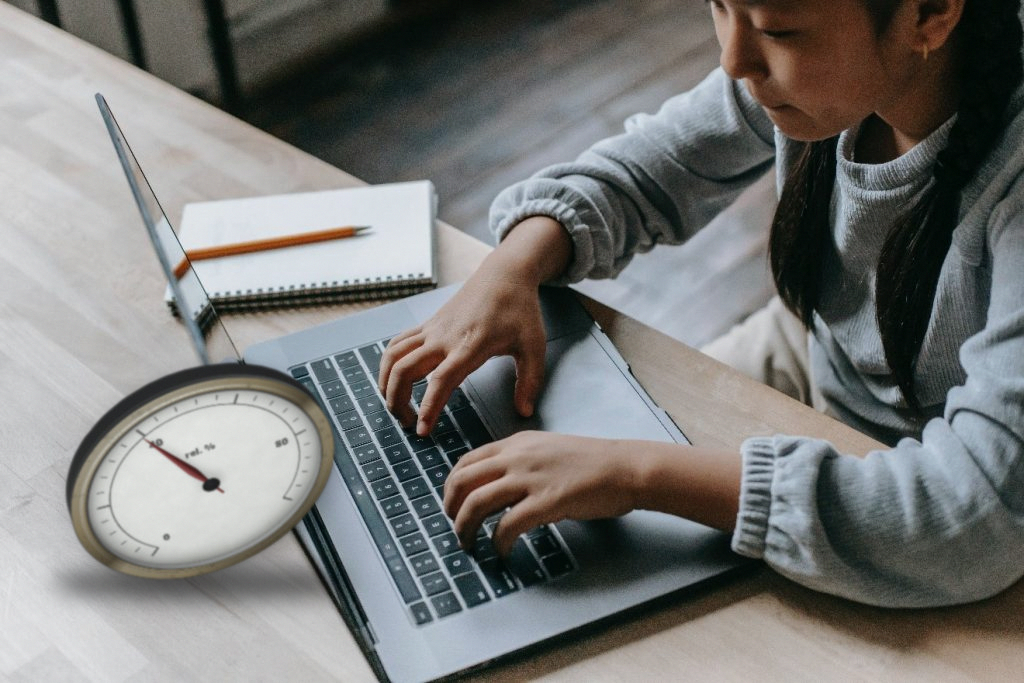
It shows 40 (%)
